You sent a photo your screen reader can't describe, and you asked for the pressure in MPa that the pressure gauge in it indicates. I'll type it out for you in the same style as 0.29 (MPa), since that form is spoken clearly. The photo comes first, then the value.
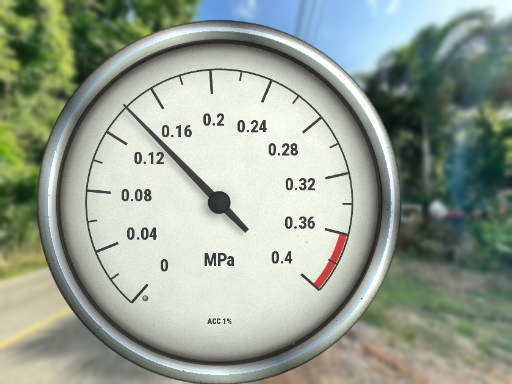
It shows 0.14 (MPa)
